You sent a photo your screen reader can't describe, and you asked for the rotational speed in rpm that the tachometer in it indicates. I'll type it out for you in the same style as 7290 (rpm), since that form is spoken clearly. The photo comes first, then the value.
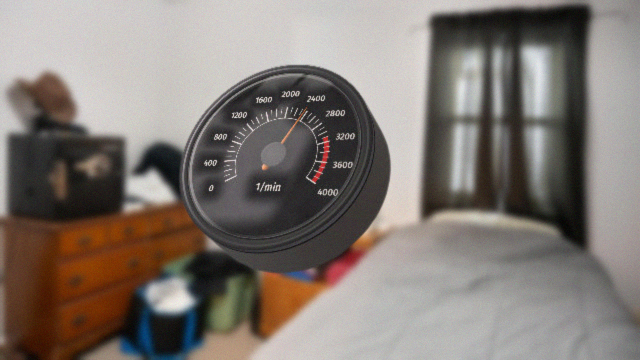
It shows 2400 (rpm)
